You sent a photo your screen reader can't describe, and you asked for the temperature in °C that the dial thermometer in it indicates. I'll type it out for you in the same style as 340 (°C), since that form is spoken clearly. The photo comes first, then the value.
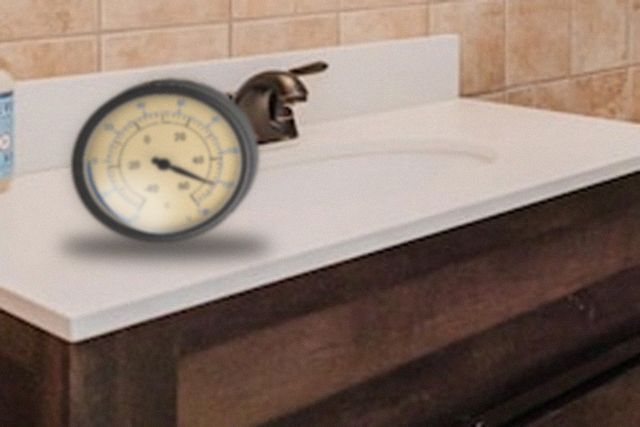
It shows 50 (°C)
